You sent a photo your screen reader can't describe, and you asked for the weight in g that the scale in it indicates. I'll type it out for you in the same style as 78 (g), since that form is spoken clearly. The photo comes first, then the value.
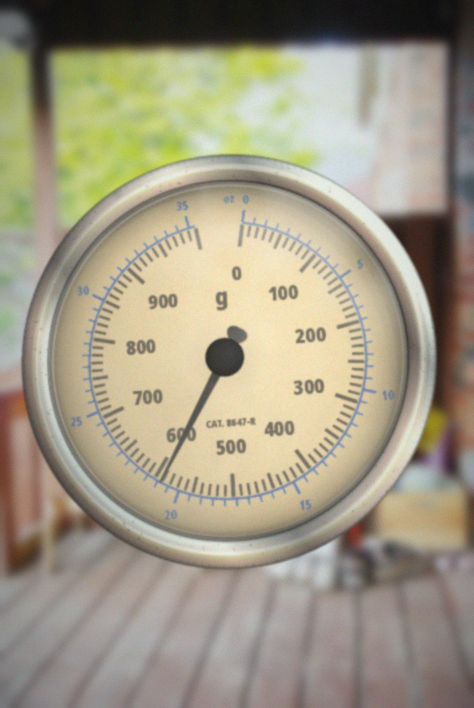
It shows 590 (g)
